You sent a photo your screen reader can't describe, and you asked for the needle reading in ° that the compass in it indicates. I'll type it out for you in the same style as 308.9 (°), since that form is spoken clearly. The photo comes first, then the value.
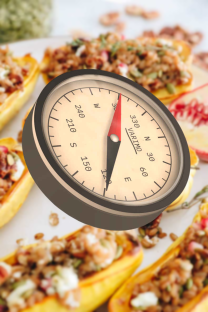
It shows 300 (°)
